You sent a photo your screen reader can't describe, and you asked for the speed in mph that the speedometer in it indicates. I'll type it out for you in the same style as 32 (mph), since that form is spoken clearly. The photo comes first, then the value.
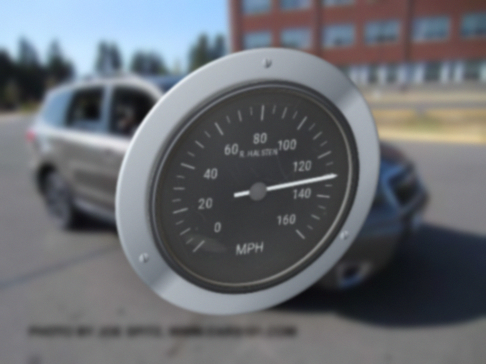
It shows 130 (mph)
